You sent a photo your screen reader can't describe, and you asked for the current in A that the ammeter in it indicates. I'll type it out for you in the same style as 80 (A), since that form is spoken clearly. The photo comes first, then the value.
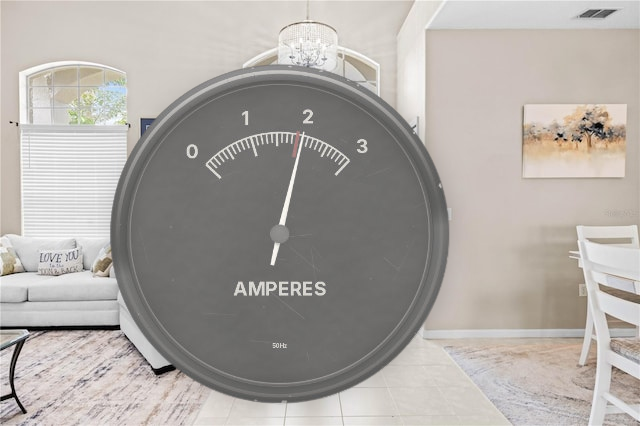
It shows 2 (A)
